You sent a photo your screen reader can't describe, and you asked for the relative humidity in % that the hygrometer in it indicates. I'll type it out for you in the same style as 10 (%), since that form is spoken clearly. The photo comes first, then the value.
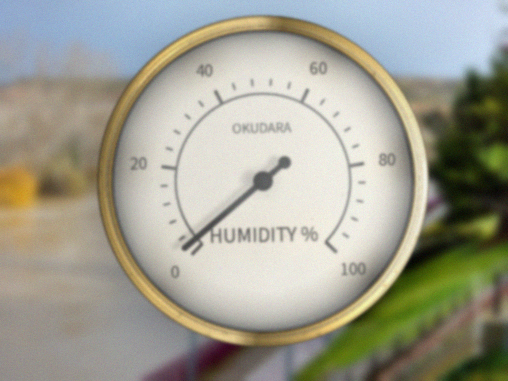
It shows 2 (%)
